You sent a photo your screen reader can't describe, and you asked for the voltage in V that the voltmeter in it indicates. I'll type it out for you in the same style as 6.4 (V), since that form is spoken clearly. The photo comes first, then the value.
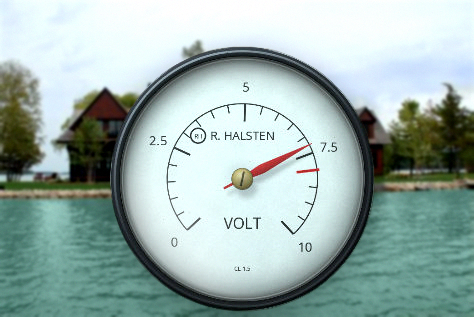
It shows 7.25 (V)
